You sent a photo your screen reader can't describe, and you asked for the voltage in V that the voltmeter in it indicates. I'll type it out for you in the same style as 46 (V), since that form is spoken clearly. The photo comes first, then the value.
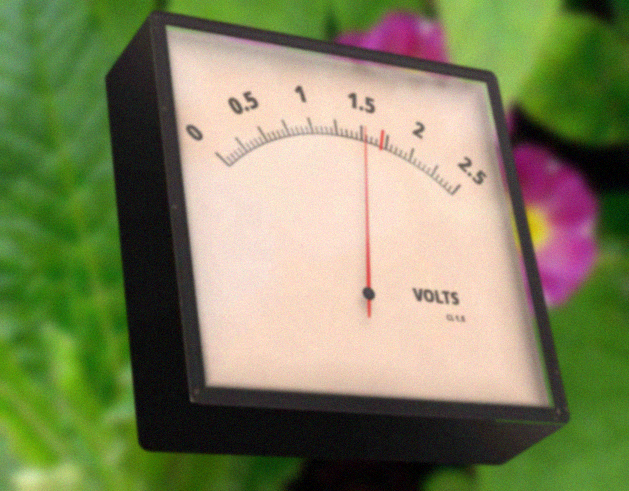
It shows 1.5 (V)
